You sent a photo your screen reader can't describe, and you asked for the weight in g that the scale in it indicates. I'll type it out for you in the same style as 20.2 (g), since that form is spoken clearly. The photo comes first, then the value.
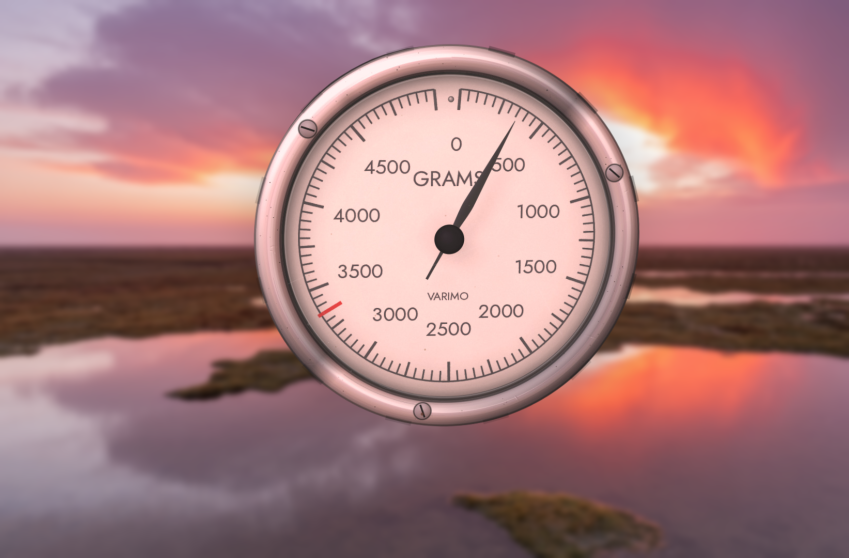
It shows 350 (g)
